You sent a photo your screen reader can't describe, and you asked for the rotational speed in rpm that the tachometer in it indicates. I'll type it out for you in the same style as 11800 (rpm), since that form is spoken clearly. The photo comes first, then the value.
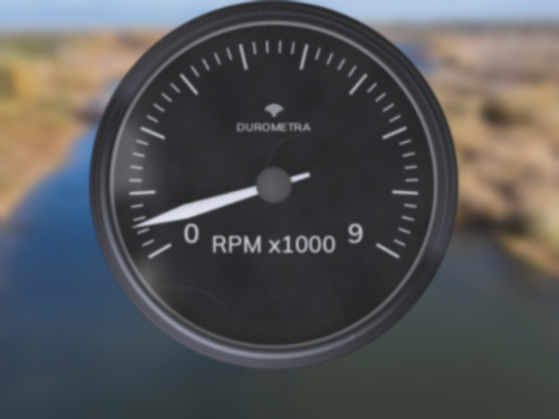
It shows 500 (rpm)
